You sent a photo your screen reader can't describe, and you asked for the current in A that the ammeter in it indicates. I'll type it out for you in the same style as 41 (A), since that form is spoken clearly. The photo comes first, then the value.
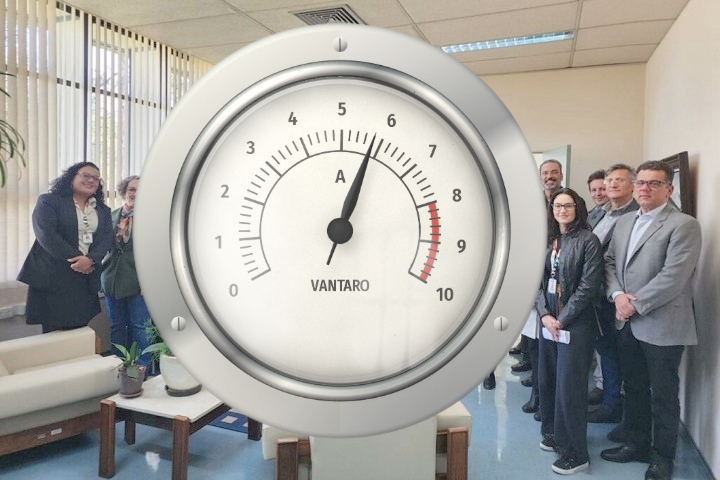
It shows 5.8 (A)
